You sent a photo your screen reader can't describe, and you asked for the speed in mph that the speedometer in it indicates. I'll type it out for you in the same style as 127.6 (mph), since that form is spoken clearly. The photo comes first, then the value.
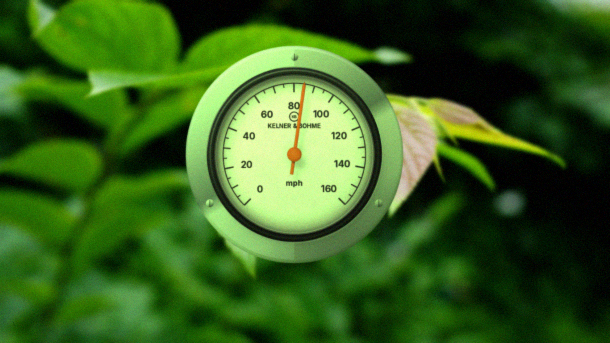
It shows 85 (mph)
